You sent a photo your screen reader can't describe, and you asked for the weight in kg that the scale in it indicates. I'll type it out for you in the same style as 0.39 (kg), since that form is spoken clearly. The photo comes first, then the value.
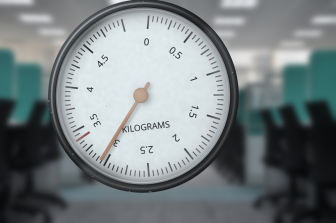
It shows 3.05 (kg)
